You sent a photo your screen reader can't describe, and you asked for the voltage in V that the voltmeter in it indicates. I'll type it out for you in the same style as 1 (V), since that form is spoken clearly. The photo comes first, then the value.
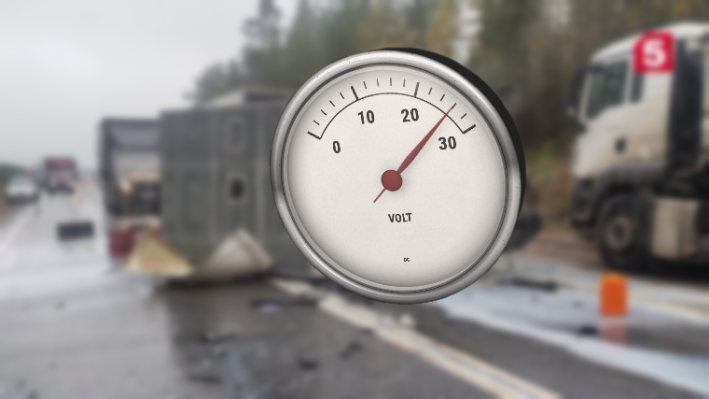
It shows 26 (V)
